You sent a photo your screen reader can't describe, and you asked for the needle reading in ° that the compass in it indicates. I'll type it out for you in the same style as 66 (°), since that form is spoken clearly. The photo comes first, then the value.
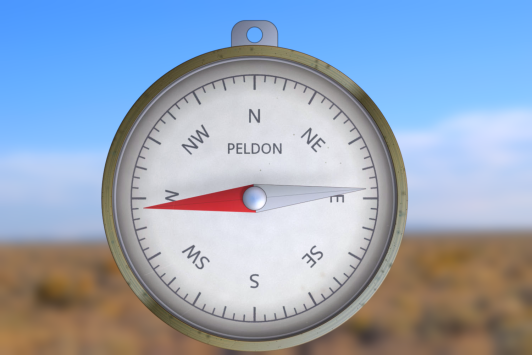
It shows 265 (°)
